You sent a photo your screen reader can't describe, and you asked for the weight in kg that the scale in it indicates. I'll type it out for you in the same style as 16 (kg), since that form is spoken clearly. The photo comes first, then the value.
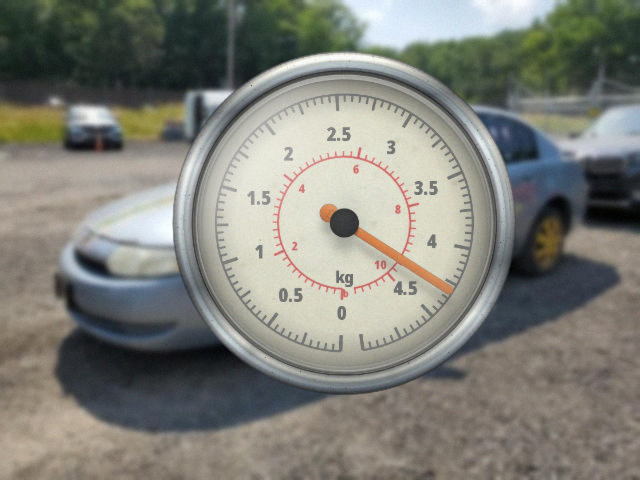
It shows 4.3 (kg)
